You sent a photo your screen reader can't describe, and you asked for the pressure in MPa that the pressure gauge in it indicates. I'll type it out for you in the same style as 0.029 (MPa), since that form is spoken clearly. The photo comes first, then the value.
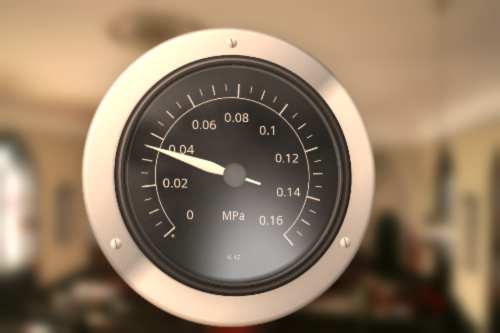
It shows 0.035 (MPa)
